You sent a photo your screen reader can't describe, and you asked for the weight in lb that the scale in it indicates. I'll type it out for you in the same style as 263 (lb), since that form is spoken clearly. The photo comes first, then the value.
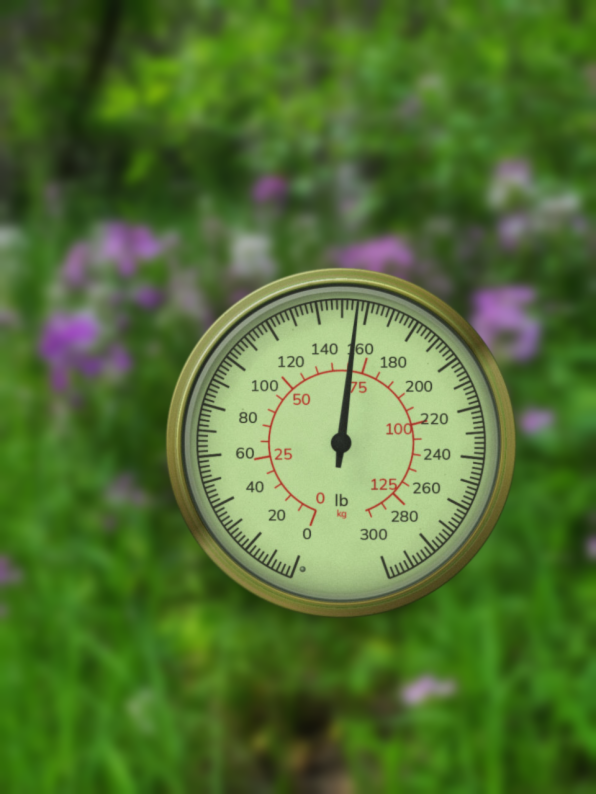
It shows 156 (lb)
